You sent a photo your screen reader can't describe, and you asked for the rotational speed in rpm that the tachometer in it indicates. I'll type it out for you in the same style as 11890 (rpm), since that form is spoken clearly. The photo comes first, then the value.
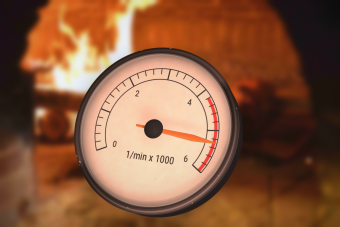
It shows 5300 (rpm)
